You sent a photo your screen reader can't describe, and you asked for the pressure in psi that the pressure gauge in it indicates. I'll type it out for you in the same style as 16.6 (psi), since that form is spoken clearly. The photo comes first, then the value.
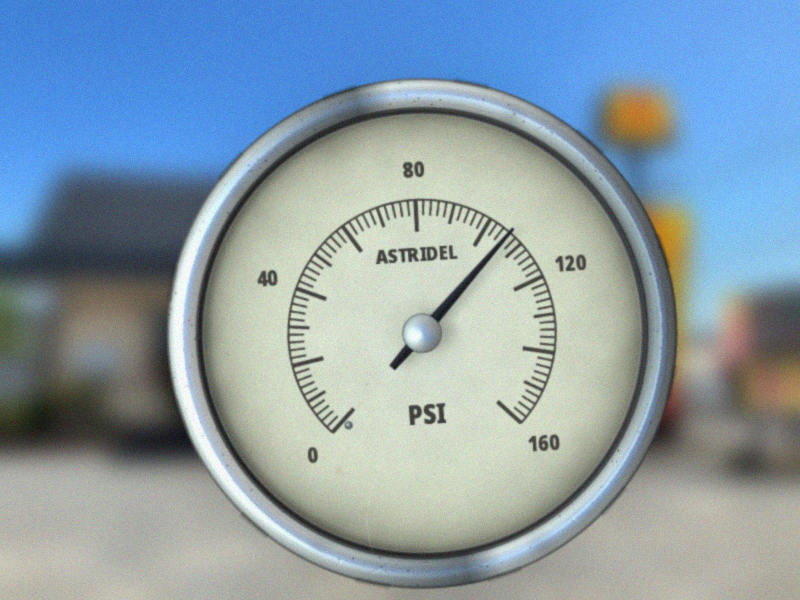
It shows 106 (psi)
